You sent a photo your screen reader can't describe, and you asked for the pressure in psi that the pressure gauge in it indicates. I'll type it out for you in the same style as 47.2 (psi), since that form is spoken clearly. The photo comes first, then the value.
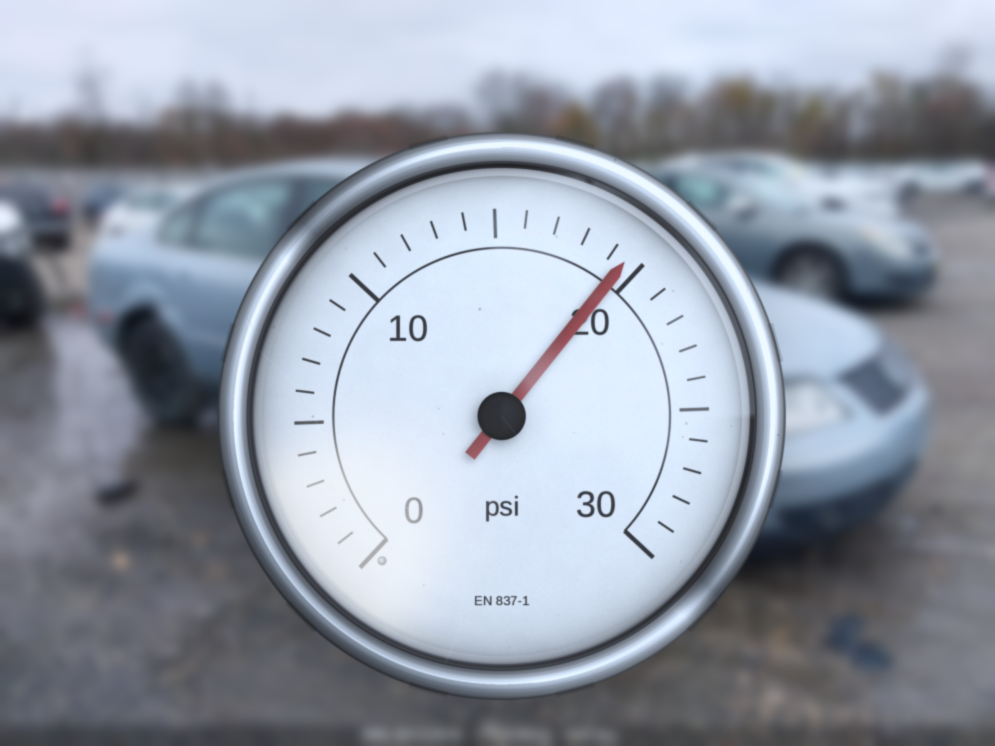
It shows 19.5 (psi)
